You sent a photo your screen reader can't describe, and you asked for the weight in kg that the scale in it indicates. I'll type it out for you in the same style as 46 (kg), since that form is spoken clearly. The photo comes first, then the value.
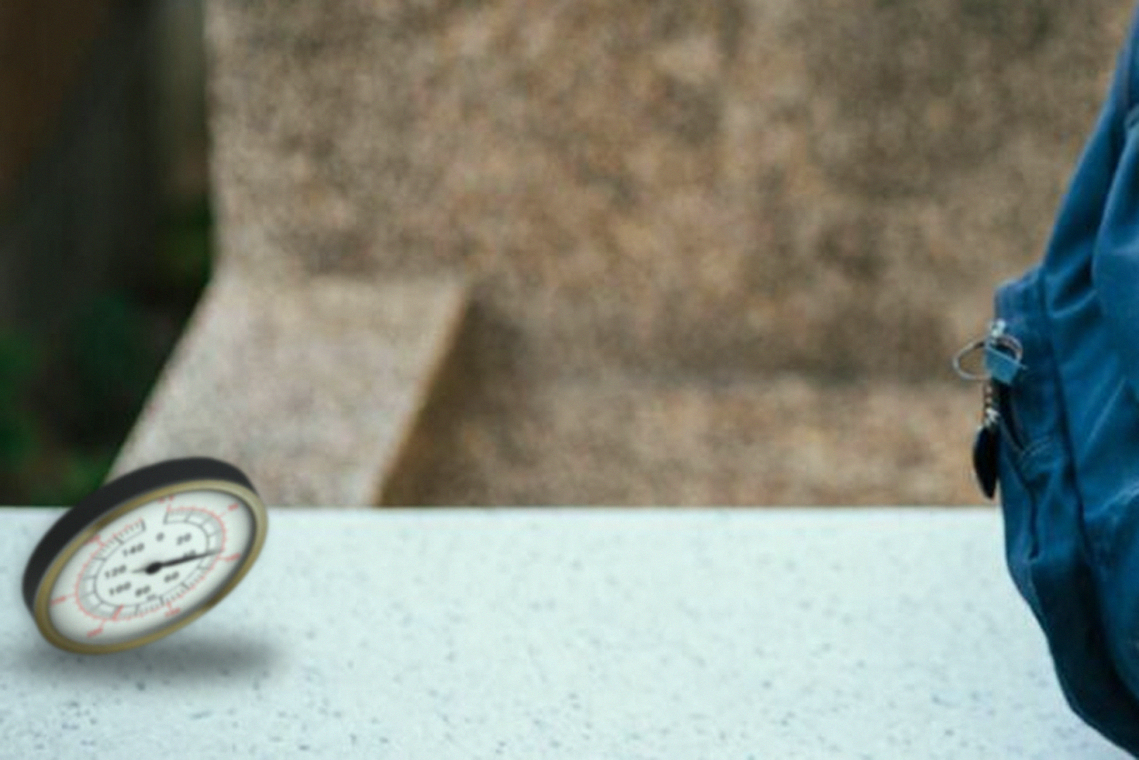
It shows 40 (kg)
